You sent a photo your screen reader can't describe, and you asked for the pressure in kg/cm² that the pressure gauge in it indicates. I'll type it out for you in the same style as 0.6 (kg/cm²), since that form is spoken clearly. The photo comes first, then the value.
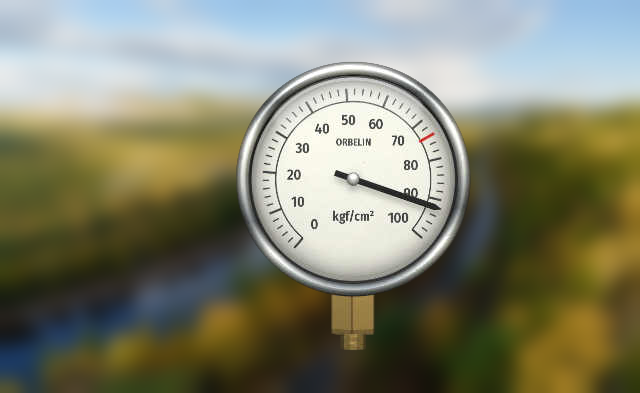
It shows 92 (kg/cm²)
